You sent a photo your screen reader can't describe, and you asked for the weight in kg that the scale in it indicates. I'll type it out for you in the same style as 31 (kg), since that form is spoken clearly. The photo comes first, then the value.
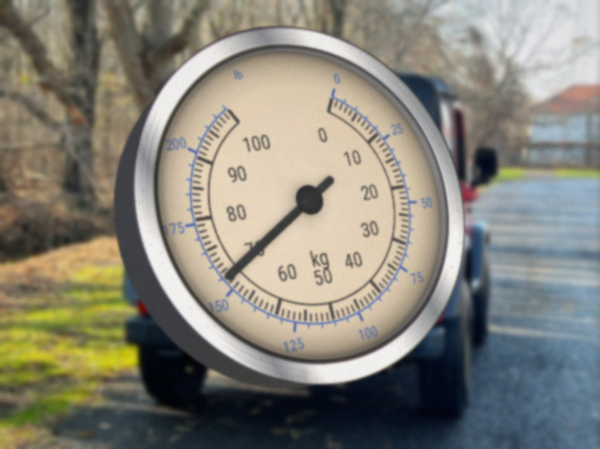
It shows 70 (kg)
